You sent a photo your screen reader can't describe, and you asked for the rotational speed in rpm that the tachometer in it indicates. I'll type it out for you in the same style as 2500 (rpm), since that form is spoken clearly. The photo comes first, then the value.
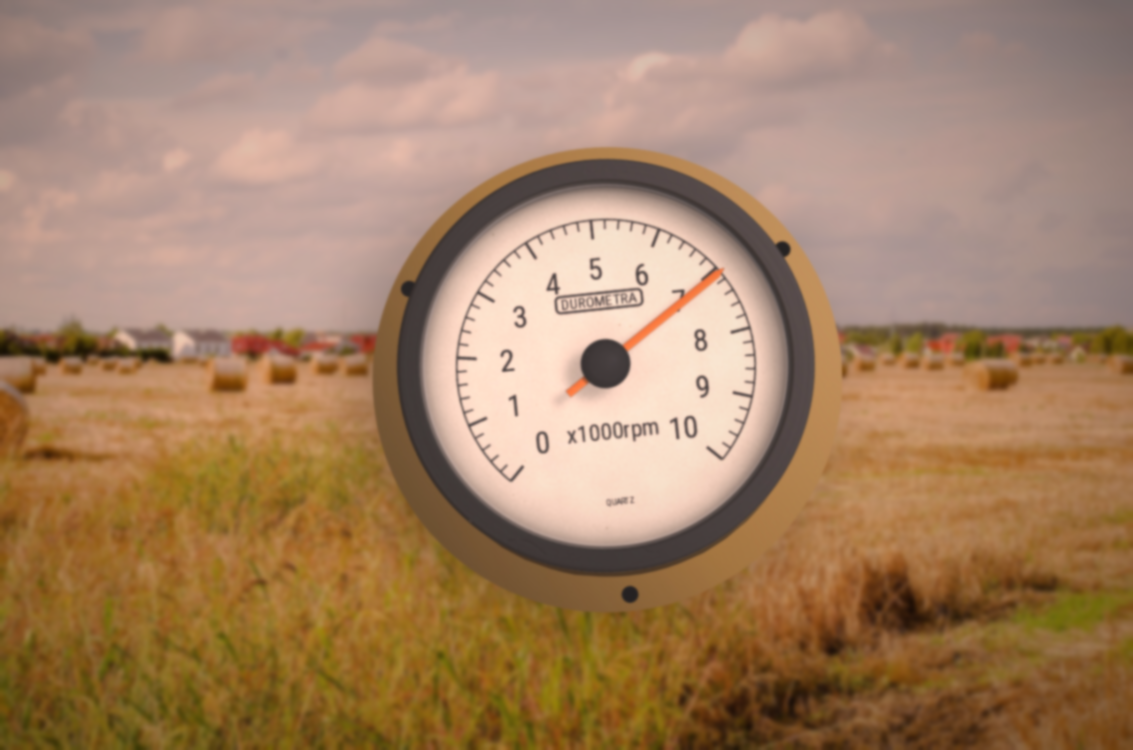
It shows 7100 (rpm)
